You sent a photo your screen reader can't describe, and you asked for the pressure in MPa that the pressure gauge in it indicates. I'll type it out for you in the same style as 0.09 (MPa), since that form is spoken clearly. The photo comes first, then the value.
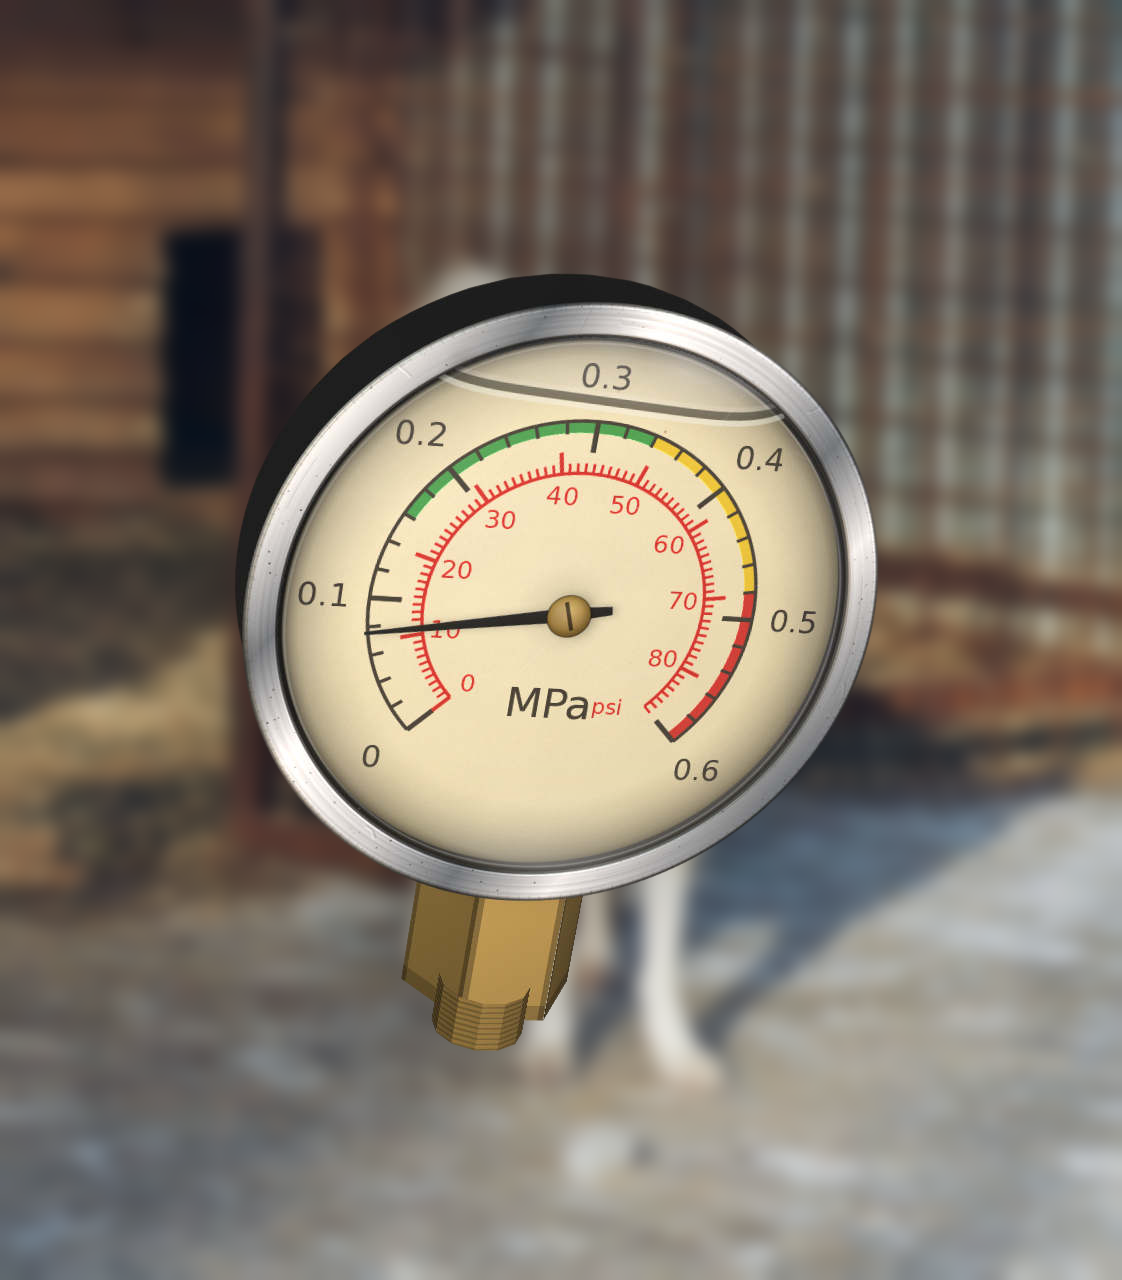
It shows 0.08 (MPa)
